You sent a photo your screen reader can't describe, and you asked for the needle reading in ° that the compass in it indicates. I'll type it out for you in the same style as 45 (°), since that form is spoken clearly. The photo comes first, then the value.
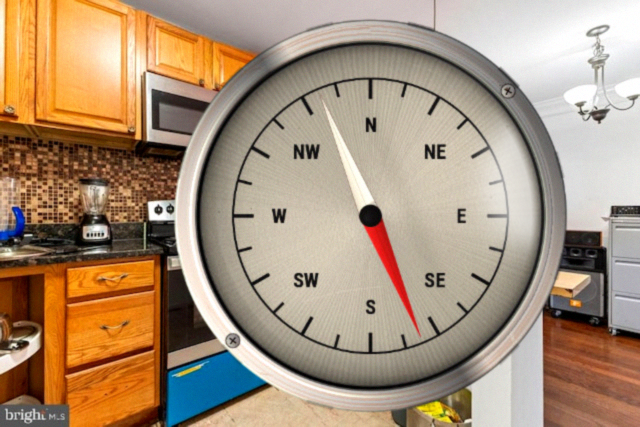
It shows 157.5 (°)
